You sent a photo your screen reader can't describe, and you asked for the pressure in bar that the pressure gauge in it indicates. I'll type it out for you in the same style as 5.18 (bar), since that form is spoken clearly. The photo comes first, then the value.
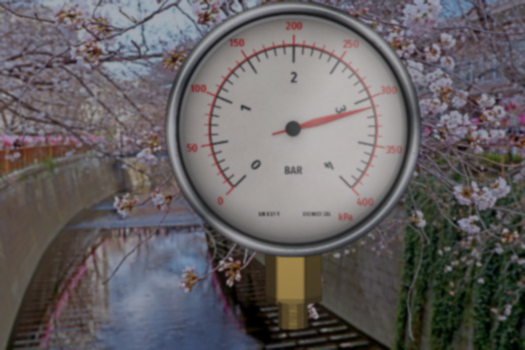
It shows 3.1 (bar)
